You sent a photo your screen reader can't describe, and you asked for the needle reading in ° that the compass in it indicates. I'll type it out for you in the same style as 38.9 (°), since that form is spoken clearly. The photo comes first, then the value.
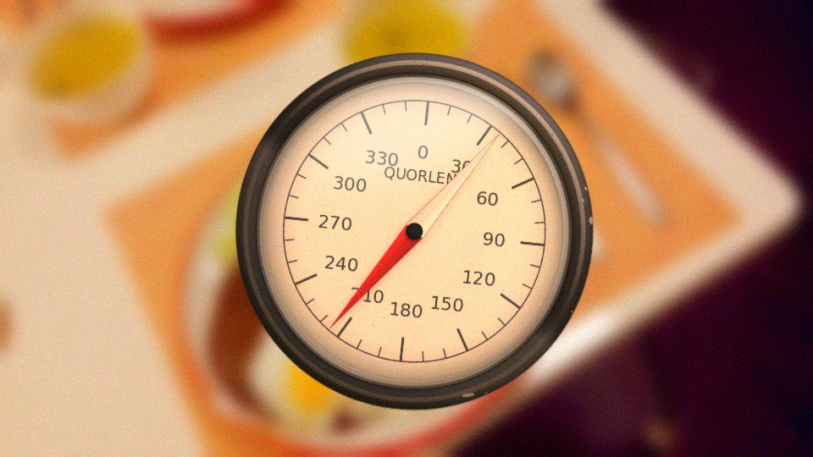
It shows 215 (°)
